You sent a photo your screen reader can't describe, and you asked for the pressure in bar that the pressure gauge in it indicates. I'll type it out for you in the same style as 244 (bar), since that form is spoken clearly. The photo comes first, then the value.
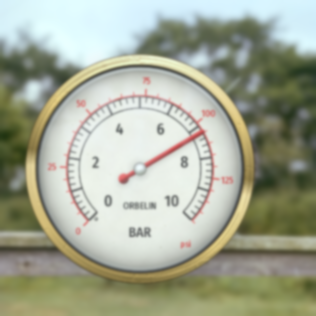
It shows 7.2 (bar)
